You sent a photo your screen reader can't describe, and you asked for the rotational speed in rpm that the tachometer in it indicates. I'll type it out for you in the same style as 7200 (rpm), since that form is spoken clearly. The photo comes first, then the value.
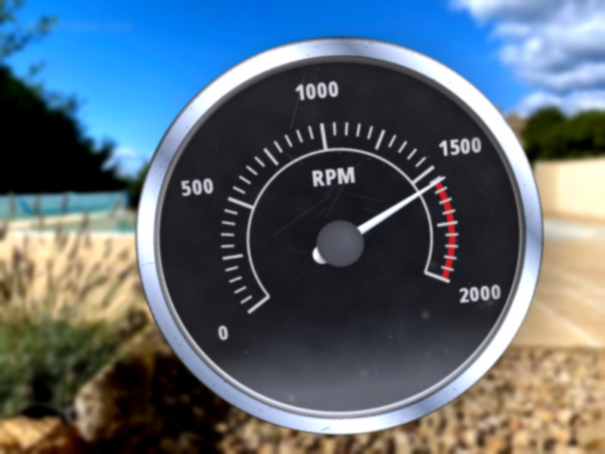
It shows 1550 (rpm)
